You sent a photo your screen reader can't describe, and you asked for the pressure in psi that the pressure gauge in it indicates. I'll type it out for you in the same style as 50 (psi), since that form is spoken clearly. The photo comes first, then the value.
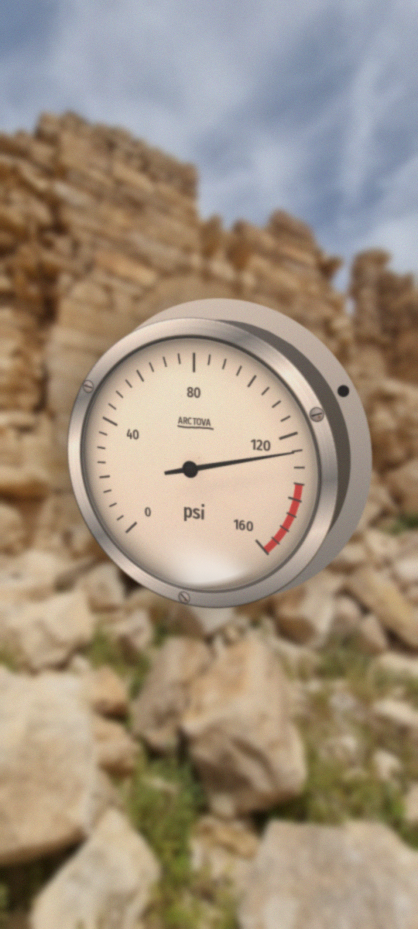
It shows 125 (psi)
